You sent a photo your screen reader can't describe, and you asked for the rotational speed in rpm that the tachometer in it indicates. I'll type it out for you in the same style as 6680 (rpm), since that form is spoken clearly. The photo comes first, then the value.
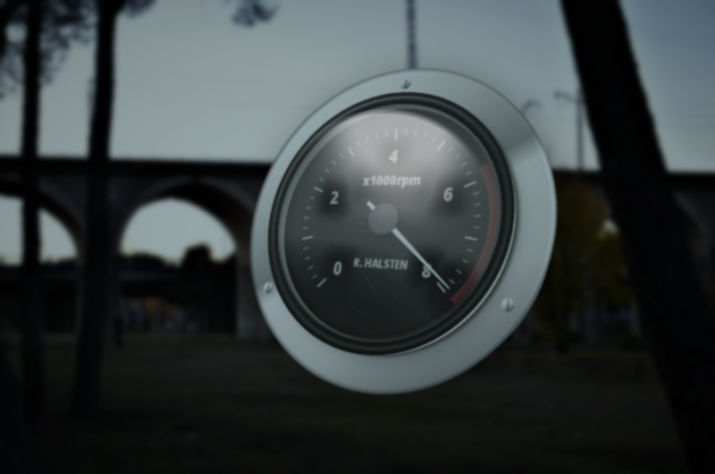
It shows 7900 (rpm)
